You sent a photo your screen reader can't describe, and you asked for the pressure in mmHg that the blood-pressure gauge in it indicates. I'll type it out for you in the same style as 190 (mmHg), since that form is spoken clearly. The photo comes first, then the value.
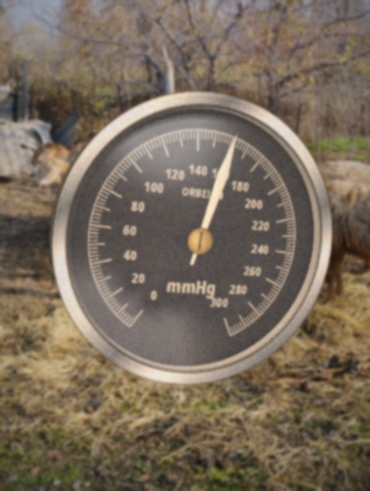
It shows 160 (mmHg)
